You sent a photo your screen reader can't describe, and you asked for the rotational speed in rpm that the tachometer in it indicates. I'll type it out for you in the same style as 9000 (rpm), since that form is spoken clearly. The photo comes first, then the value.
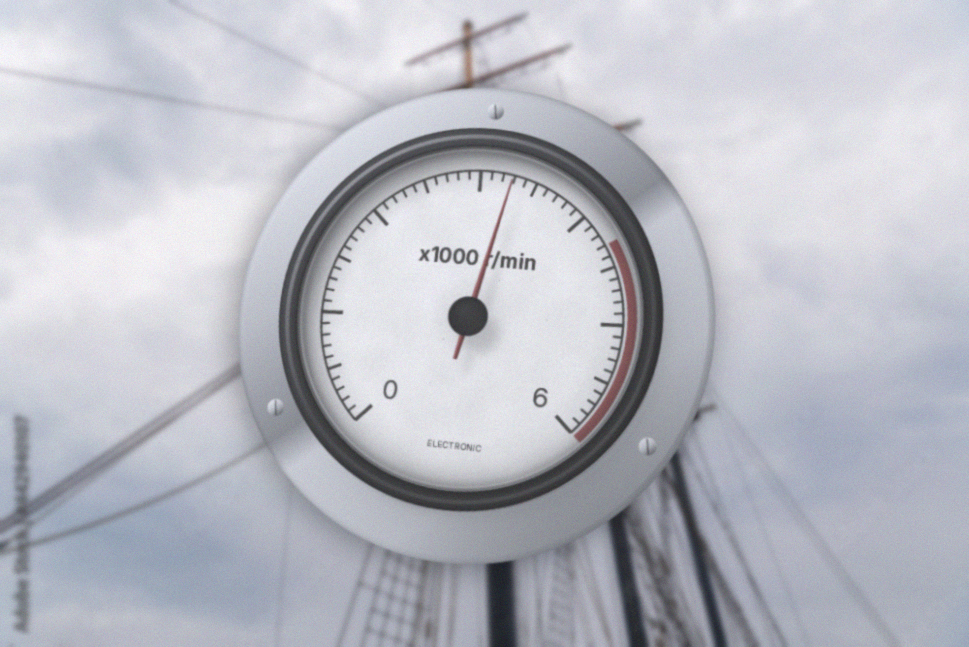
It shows 3300 (rpm)
